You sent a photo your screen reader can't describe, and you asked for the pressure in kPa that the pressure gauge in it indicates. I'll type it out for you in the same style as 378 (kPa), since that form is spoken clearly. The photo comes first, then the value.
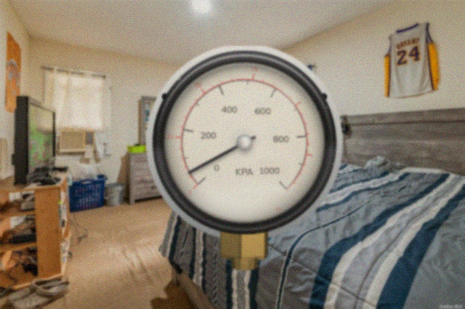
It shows 50 (kPa)
